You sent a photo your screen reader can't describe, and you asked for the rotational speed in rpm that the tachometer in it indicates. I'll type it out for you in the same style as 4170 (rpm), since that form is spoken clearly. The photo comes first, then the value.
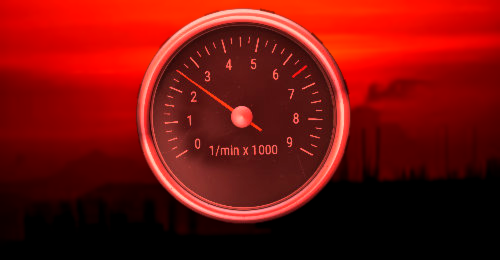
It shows 2500 (rpm)
